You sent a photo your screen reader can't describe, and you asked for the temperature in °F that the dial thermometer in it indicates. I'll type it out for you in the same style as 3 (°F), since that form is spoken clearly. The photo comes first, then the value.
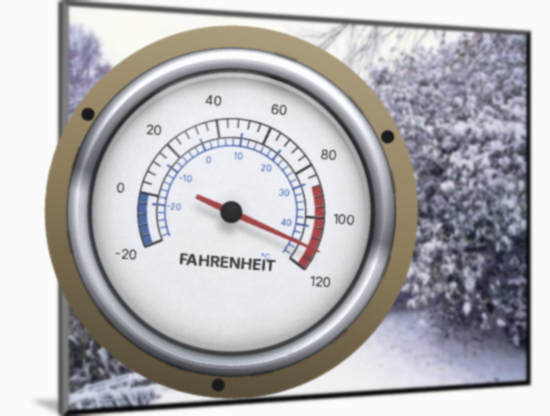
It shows 112 (°F)
